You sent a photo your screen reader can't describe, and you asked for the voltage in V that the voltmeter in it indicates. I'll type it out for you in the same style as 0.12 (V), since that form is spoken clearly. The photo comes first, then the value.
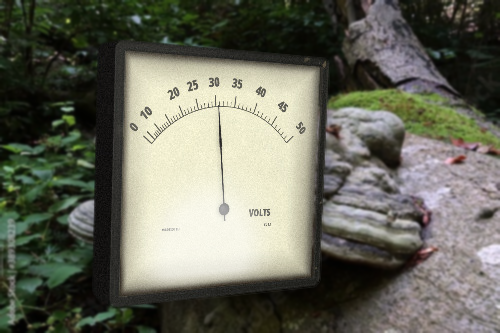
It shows 30 (V)
